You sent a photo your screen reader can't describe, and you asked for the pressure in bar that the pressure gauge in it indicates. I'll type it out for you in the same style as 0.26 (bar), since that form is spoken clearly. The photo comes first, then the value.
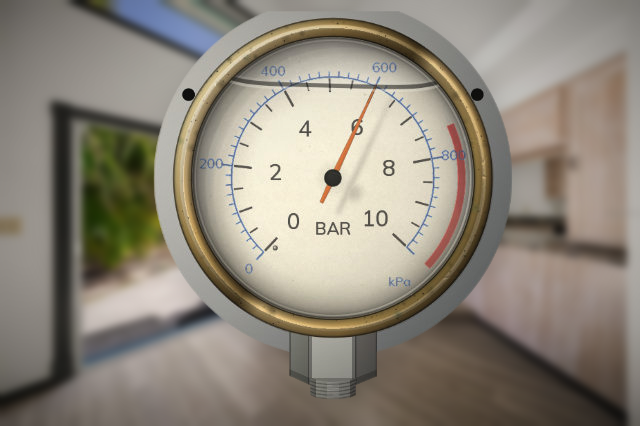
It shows 6 (bar)
